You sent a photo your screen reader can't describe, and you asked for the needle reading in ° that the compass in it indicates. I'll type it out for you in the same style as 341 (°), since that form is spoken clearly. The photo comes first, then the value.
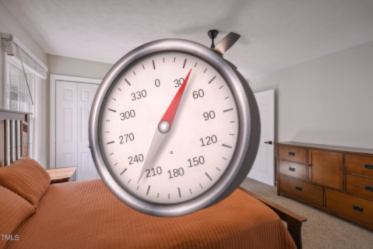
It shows 40 (°)
